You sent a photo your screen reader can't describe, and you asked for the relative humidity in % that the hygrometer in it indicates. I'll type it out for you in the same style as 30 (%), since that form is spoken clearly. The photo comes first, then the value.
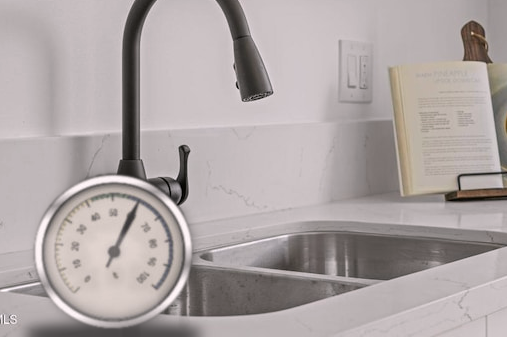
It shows 60 (%)
